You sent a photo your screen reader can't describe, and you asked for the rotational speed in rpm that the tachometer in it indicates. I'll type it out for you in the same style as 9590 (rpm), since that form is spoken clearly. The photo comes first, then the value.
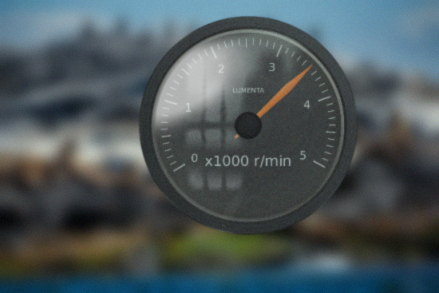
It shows 3500 (rpm)
